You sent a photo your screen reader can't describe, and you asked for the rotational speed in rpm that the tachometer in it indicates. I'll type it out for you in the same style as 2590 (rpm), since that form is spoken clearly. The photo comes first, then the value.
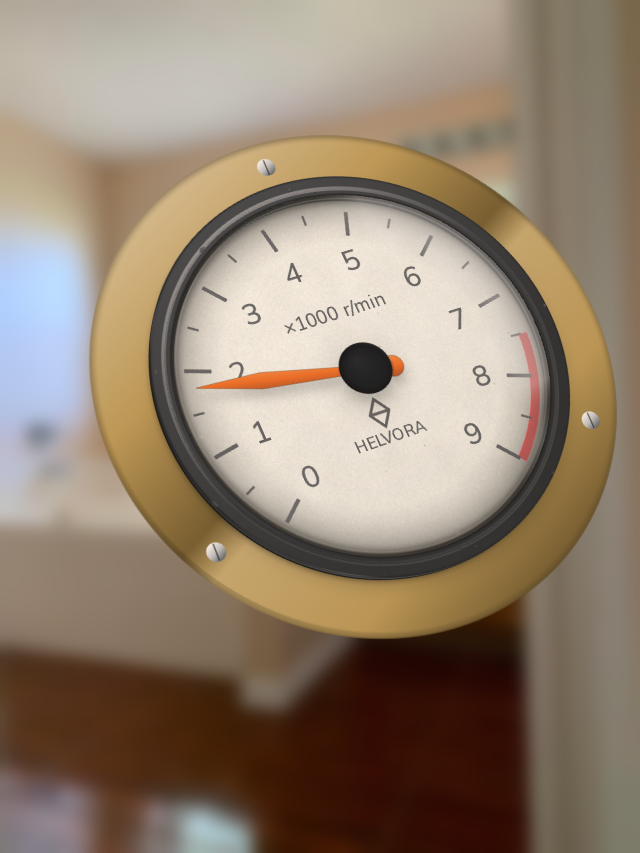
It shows 1750 (rpm)
